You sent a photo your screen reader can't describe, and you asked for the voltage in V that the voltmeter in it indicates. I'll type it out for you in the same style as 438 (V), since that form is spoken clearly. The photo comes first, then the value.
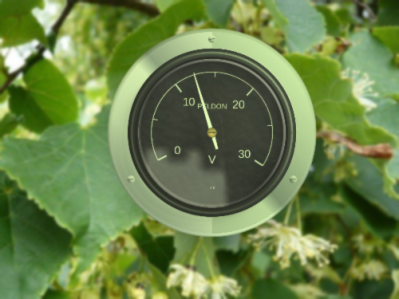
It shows 12.5 (V)
